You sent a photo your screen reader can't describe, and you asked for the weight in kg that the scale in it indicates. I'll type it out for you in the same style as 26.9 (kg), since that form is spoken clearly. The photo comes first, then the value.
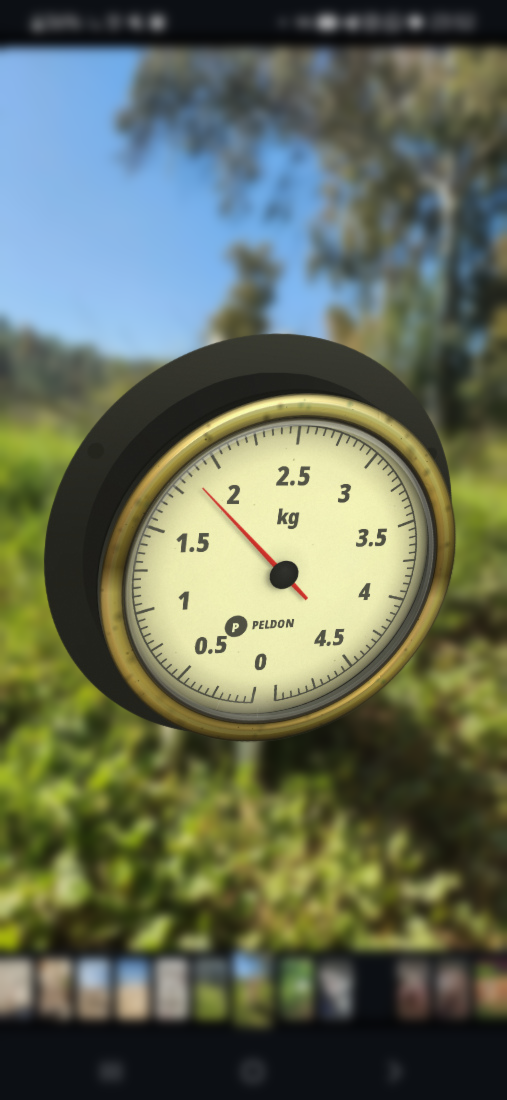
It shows 1.85 (kg)
